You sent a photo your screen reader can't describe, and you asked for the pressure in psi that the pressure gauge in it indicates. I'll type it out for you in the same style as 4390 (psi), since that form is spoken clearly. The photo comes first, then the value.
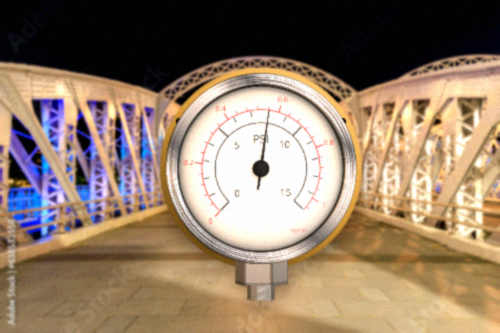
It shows 8 (psi)
